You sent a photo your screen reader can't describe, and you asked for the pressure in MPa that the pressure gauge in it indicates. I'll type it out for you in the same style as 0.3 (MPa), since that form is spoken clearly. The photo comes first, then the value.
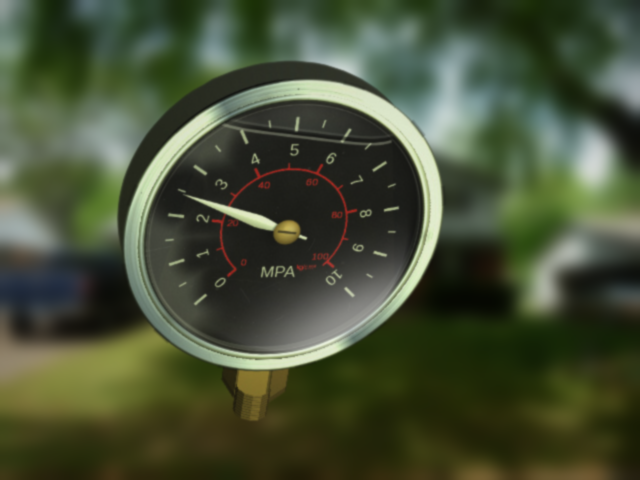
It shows 2.5 (MPa)
